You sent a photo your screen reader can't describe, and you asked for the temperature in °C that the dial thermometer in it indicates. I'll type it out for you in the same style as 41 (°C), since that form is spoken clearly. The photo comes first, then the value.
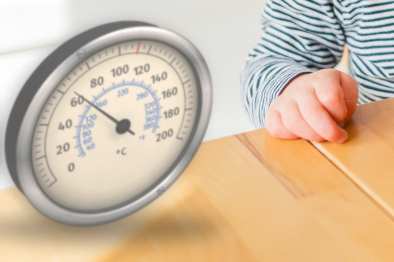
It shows 64 (°C)
